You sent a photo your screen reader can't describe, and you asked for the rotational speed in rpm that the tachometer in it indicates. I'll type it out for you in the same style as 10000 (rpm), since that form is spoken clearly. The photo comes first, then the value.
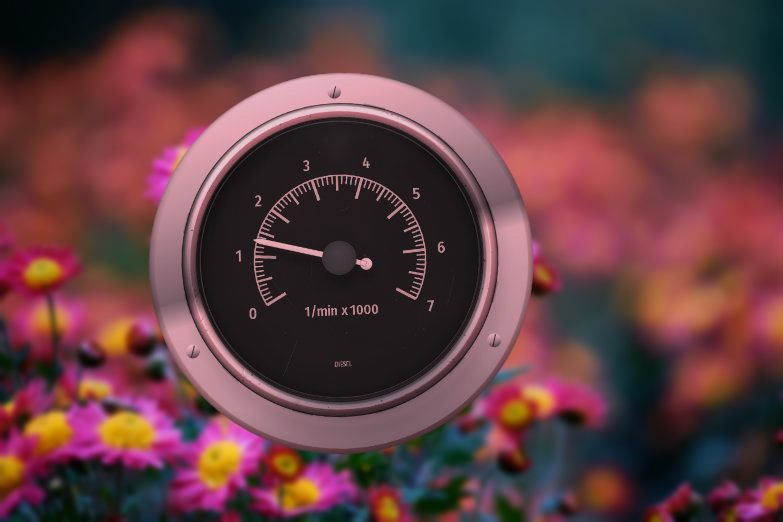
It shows 1300 (rpm)
